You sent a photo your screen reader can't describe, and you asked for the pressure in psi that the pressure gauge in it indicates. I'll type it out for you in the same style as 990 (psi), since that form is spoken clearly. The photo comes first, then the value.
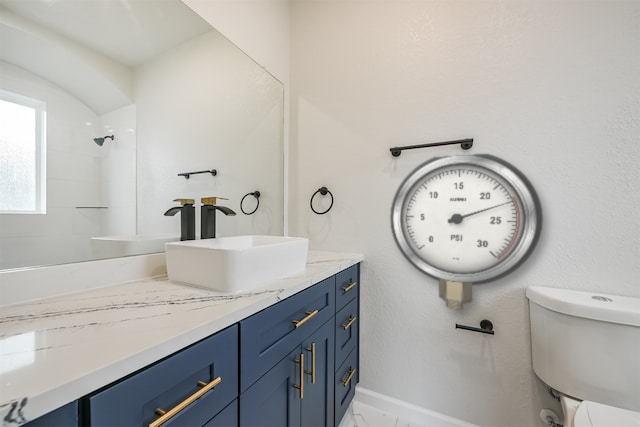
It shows 22.5 (psi)
